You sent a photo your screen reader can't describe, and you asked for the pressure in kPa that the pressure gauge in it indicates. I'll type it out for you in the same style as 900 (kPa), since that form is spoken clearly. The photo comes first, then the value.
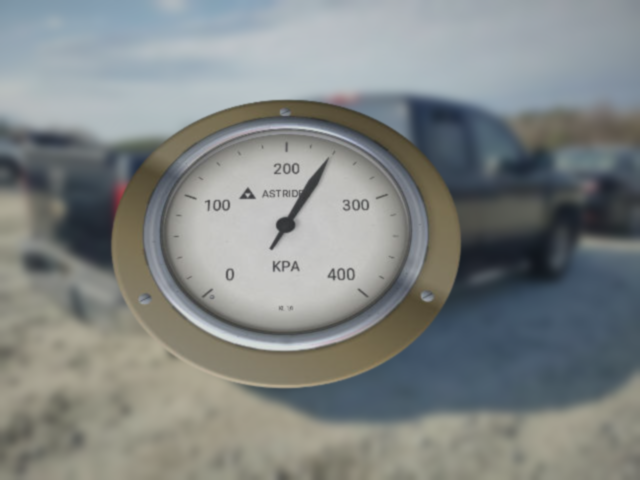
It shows 240 (kPa)
